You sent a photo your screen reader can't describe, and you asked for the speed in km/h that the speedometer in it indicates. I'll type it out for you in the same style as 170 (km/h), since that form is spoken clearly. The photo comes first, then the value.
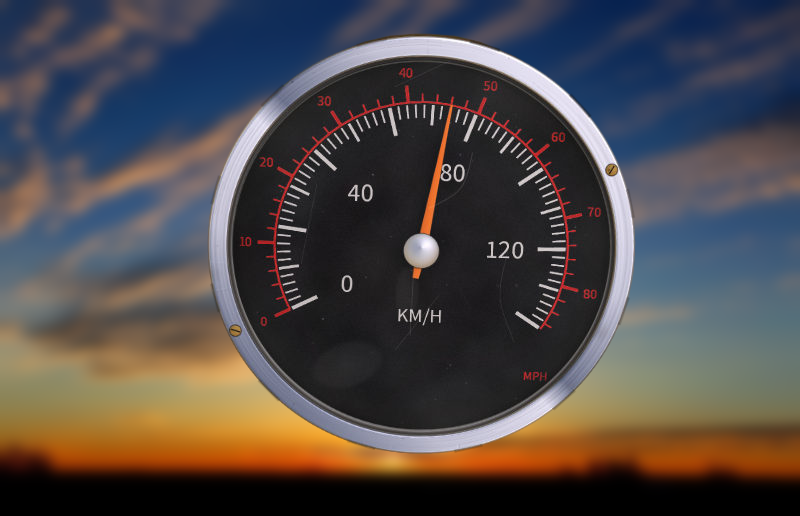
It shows 74 (km/h)
